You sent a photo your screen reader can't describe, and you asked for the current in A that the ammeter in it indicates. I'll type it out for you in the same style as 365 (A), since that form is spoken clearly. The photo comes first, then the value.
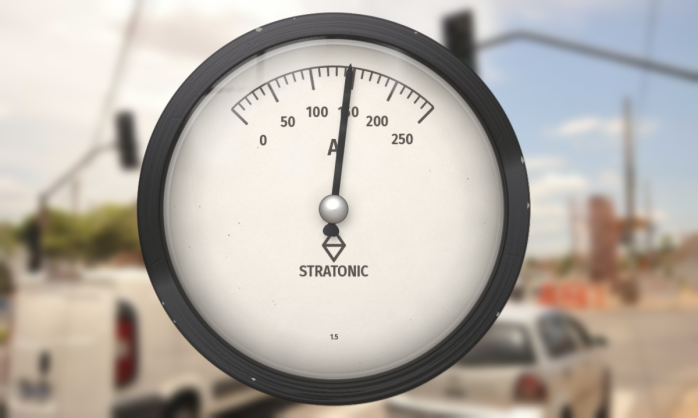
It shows 145 (A)
